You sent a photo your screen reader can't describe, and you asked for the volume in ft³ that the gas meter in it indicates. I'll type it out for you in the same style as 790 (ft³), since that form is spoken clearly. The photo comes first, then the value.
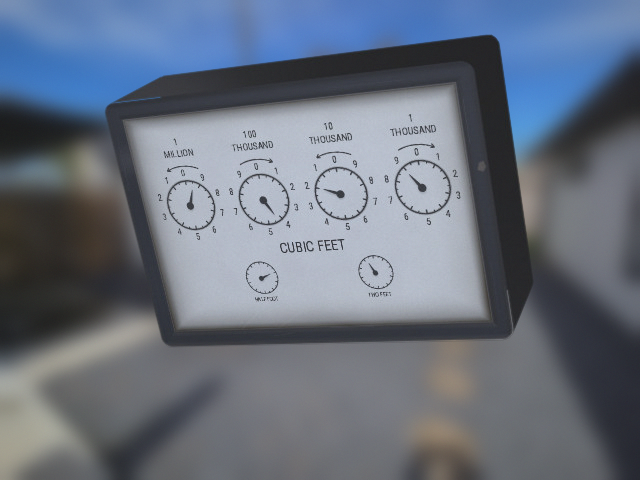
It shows 941900 (ft³)
